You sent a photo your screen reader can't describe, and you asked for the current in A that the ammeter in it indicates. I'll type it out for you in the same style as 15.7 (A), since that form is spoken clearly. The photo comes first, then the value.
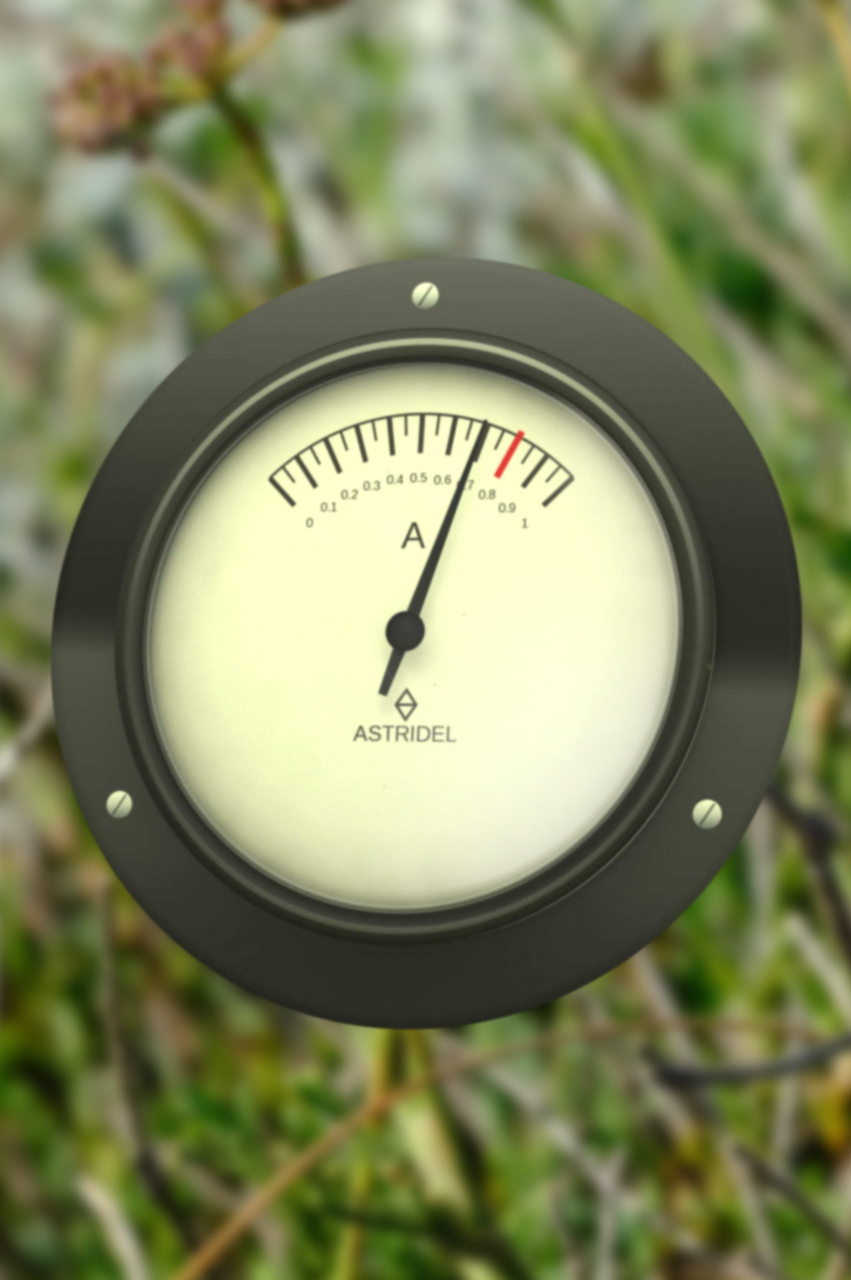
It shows 0.7 (A)
